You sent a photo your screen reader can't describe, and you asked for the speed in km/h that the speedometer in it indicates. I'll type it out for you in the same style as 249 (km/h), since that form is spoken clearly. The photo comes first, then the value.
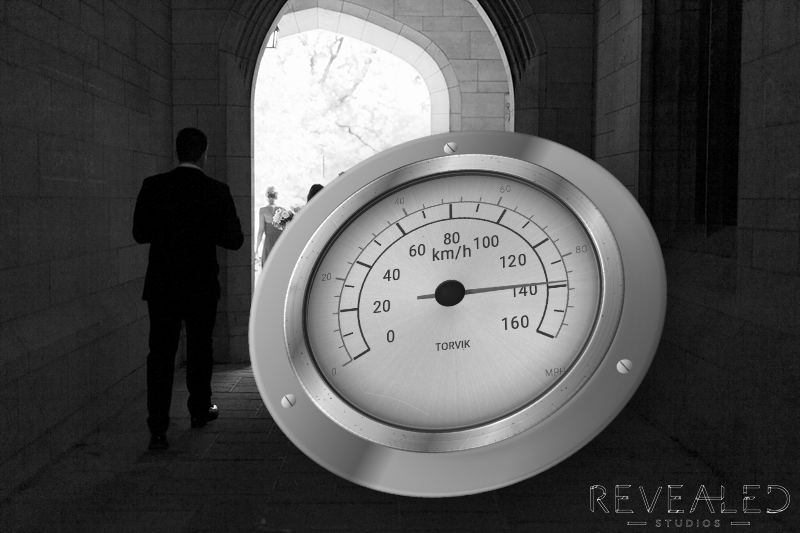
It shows 140 (km/h)
